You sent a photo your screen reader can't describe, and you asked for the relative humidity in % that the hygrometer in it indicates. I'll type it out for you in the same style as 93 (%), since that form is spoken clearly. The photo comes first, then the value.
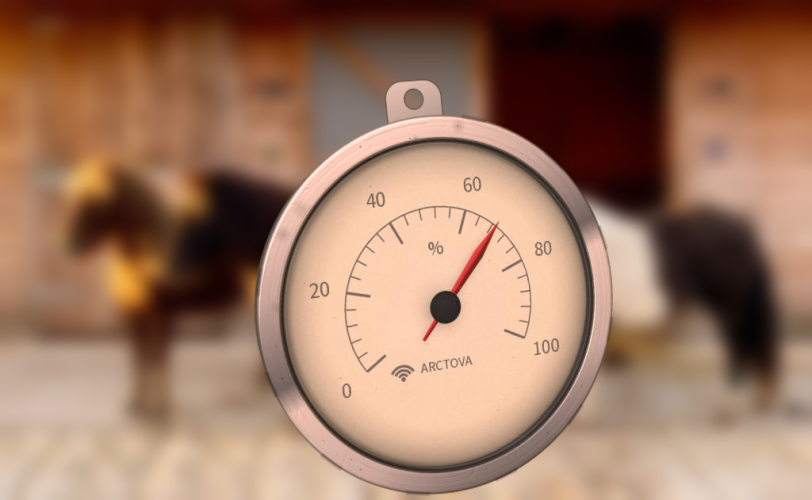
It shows 68 (%)
